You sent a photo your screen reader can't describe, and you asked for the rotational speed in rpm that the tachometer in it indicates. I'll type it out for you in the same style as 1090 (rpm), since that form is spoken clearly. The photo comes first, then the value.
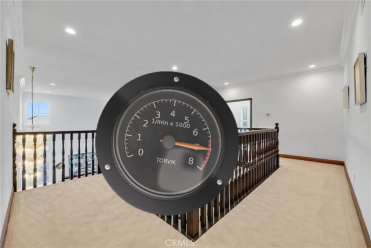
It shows 7000 (rpm)
